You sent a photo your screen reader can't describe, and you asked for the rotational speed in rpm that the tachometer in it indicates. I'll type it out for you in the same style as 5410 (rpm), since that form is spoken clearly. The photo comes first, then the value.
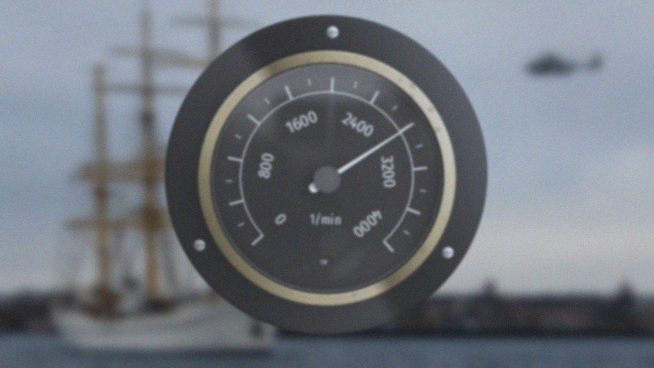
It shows 2800 (rpm)
